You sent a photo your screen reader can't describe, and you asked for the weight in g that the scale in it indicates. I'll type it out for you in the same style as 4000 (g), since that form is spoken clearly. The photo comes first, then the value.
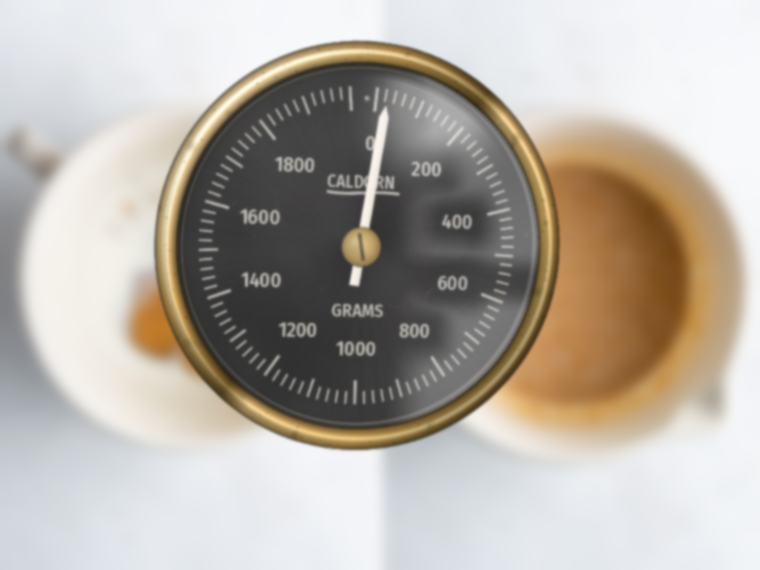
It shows 20 (g)
